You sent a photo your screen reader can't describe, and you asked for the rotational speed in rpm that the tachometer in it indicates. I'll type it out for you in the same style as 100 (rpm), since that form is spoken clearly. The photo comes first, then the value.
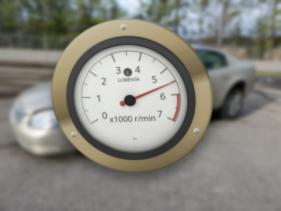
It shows 5500 (rpm)
